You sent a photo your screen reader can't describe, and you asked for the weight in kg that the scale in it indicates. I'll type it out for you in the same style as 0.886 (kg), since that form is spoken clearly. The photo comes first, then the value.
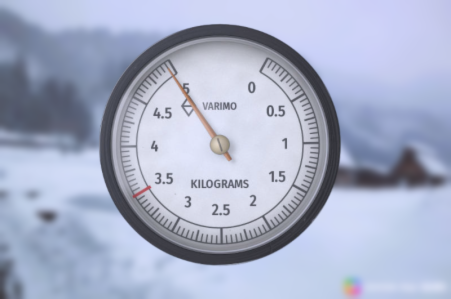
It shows 4.95 (kg)
